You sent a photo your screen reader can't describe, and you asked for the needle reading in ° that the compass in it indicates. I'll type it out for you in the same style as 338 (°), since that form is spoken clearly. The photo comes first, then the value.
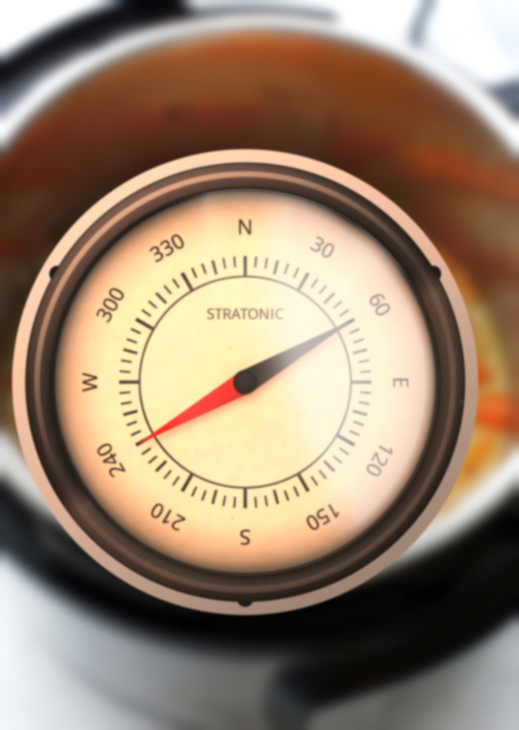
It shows 240 (°)
